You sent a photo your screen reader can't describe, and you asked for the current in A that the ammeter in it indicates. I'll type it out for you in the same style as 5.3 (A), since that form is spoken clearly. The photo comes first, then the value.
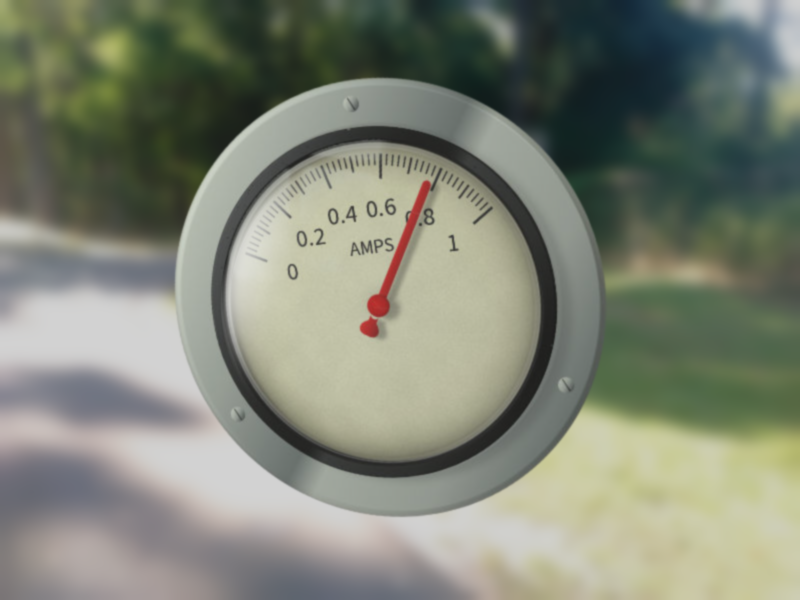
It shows 0.78 (A)
